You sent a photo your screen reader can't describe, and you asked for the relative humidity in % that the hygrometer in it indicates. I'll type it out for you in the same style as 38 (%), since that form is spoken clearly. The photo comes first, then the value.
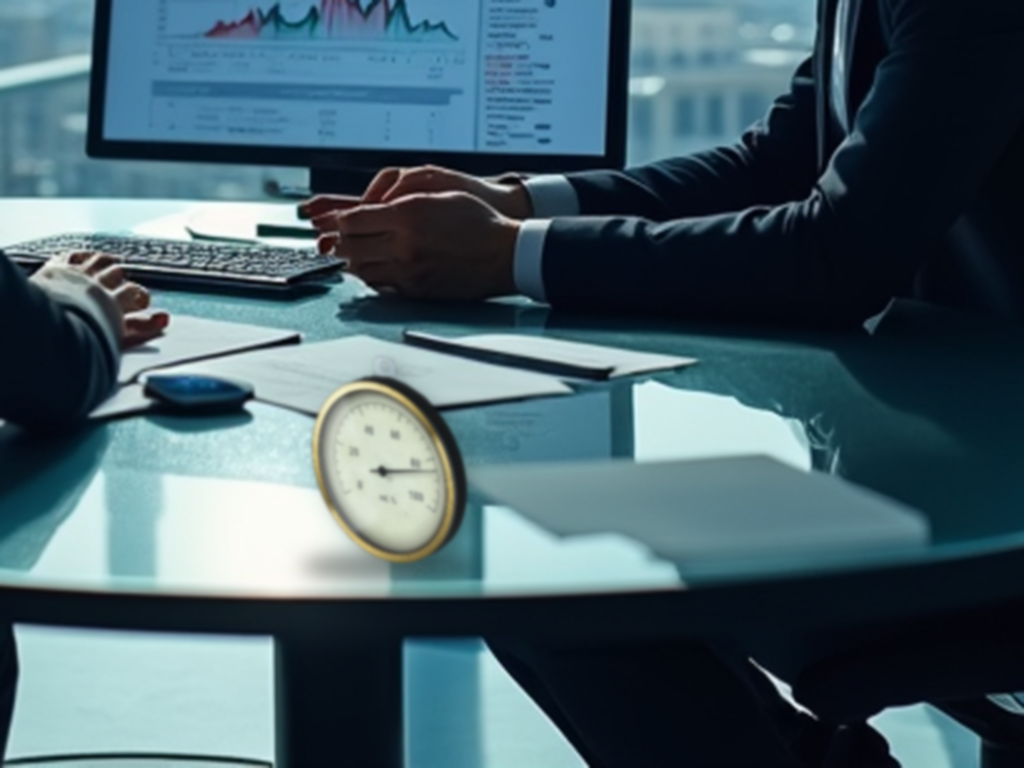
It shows 84 (%)
